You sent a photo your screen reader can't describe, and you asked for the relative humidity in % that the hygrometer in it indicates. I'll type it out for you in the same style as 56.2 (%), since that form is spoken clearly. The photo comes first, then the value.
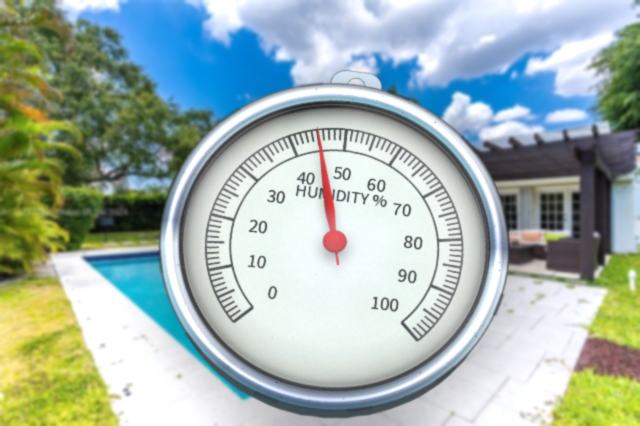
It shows 45 (%)
